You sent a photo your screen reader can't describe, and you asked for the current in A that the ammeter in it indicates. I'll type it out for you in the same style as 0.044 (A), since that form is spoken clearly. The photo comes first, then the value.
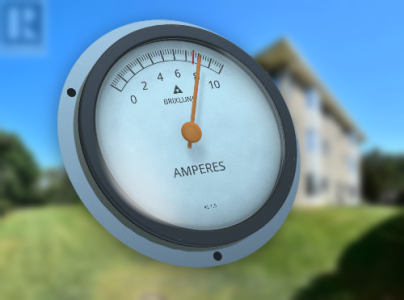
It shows 8 (A)
